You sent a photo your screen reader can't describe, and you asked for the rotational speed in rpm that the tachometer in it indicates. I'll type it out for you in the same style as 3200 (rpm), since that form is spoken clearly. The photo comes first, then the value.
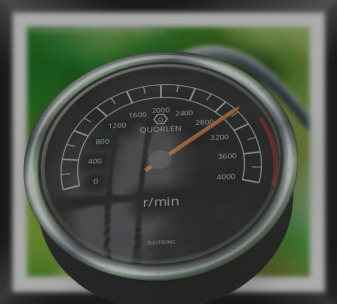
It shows 3000 (rpm)
